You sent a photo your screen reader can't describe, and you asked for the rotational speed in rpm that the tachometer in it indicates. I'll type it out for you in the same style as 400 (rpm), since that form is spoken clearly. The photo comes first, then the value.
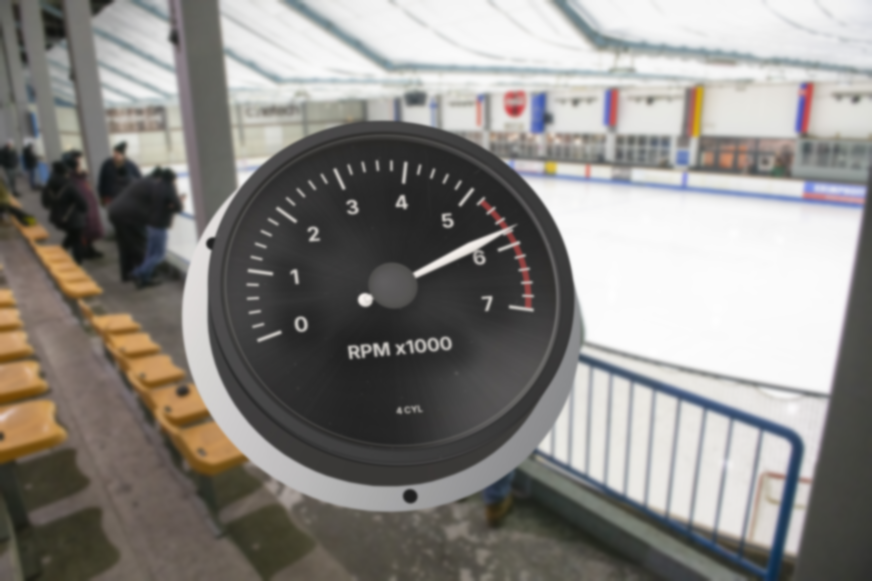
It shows 5800 (rpm)
